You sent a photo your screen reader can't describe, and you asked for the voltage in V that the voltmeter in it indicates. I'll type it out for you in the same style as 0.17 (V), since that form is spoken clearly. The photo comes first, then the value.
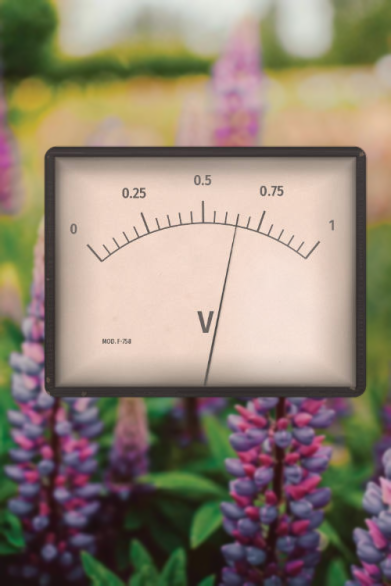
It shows 0.65 (V)
